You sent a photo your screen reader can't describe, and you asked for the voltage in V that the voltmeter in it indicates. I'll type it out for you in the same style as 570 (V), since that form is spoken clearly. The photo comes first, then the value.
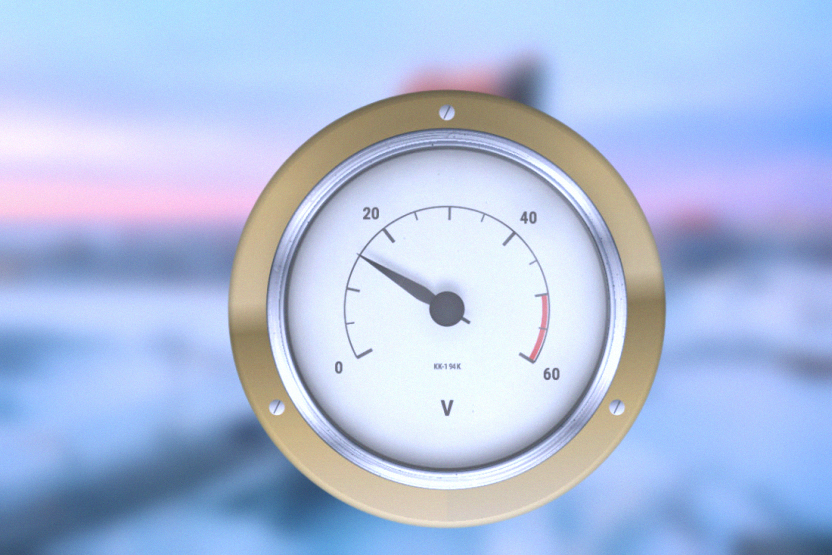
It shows 15 (V)
